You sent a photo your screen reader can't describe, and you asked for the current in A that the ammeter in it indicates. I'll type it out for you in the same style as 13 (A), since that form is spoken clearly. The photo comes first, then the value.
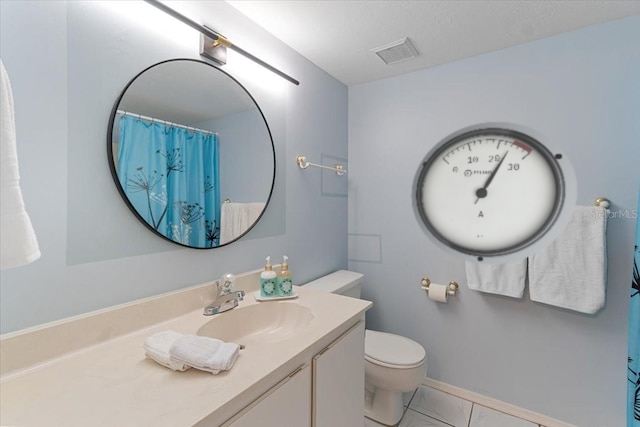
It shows 24 (A)
